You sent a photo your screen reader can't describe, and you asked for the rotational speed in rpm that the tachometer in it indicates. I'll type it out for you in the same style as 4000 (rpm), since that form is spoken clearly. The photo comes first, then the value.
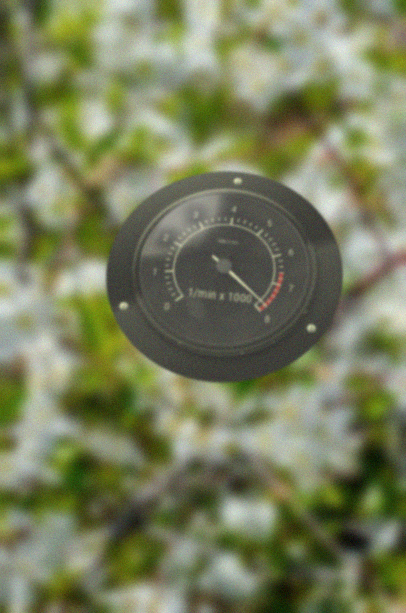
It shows 7800 (rpm)
